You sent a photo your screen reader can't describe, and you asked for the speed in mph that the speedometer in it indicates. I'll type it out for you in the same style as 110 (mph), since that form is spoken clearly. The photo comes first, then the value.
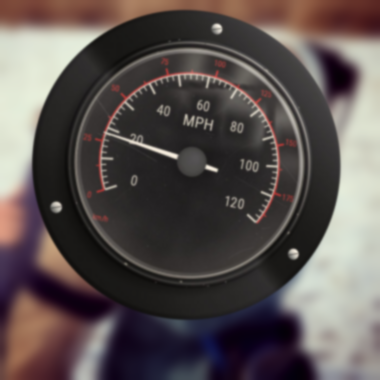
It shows 18 (mph)
